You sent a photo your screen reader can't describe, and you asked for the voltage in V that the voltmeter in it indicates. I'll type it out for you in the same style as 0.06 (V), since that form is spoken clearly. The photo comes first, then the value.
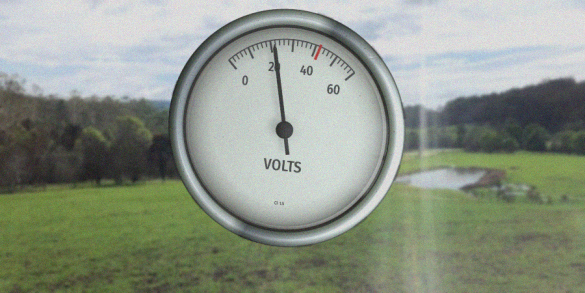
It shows 22 (V)
